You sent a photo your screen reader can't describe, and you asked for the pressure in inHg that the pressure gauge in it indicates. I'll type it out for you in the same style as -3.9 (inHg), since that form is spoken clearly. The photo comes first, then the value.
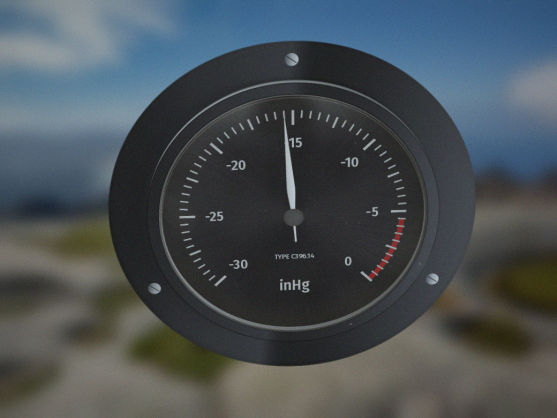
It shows -15.5 (inHg)
